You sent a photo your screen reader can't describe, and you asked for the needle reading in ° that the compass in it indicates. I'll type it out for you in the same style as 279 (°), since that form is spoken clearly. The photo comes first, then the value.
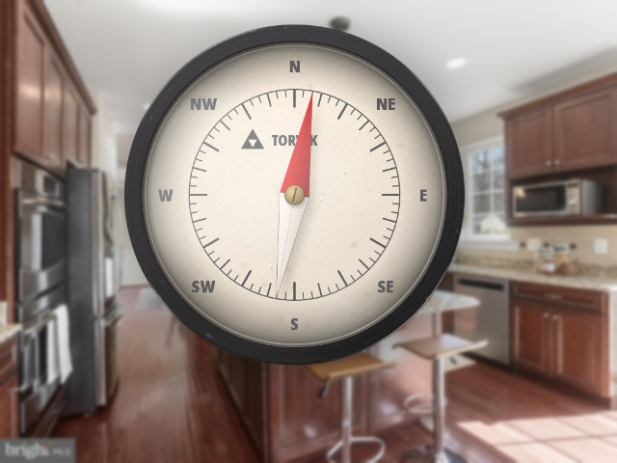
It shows 10 (°)
